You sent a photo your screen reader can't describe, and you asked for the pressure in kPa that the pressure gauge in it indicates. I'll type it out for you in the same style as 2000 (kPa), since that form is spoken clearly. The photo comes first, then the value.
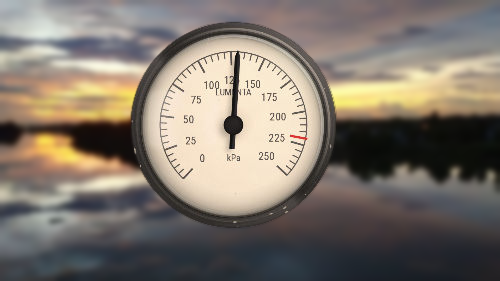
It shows 130 (kPa)
